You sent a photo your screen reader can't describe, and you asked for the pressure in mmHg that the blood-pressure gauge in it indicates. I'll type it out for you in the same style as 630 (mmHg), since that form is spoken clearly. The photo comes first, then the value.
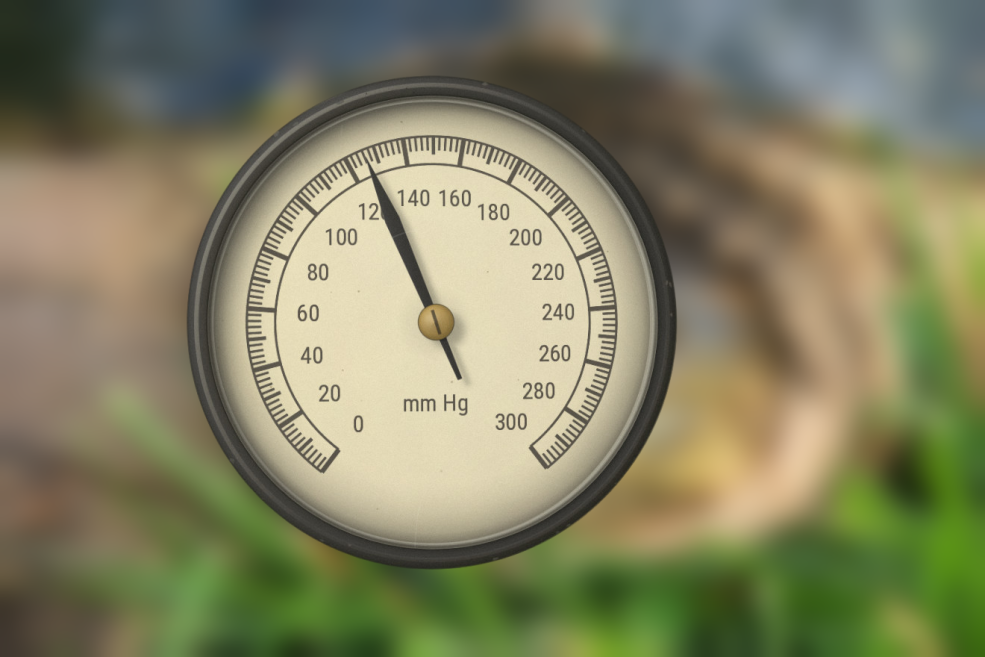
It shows 126 (mmHg)
